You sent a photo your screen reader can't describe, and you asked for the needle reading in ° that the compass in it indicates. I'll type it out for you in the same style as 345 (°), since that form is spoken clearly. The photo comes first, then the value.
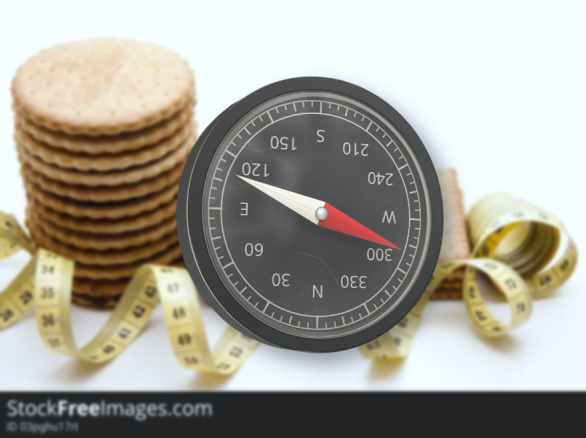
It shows 290 (°)
